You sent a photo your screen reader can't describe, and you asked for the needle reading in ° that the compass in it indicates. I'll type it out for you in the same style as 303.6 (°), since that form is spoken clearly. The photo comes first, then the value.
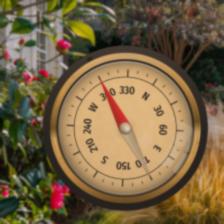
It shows 300 (°)
